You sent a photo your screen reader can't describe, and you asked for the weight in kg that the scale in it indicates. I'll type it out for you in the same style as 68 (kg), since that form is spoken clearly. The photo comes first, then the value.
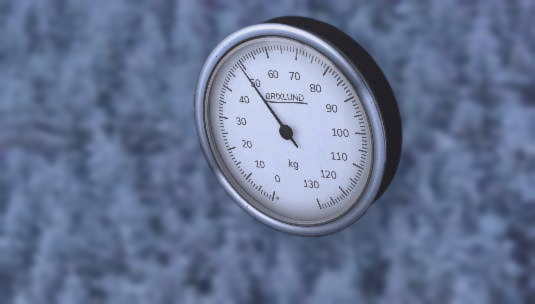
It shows 50 (kg)
